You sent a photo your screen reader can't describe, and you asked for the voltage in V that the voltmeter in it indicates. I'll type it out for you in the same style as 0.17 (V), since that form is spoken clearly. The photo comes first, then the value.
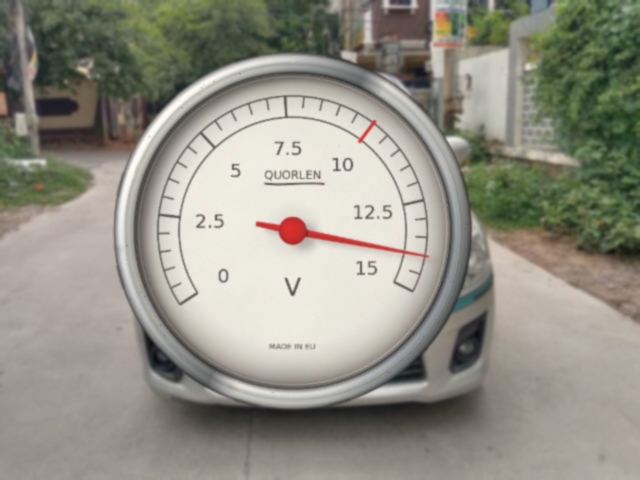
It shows 14 (V)
